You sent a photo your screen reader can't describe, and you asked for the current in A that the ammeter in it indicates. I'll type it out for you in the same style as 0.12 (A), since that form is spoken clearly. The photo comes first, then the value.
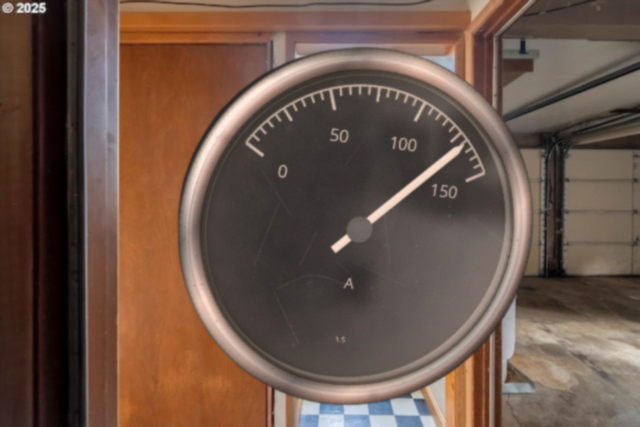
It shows 130 (A)
